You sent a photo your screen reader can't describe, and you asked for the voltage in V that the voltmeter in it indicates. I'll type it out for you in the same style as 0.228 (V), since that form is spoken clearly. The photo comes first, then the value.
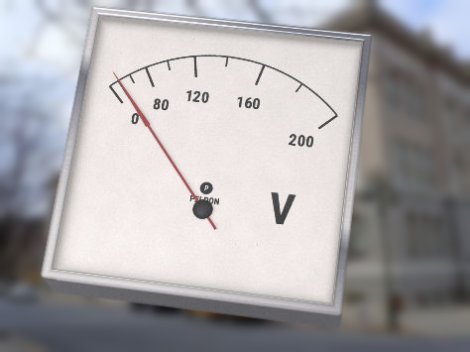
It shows 40 (V)
